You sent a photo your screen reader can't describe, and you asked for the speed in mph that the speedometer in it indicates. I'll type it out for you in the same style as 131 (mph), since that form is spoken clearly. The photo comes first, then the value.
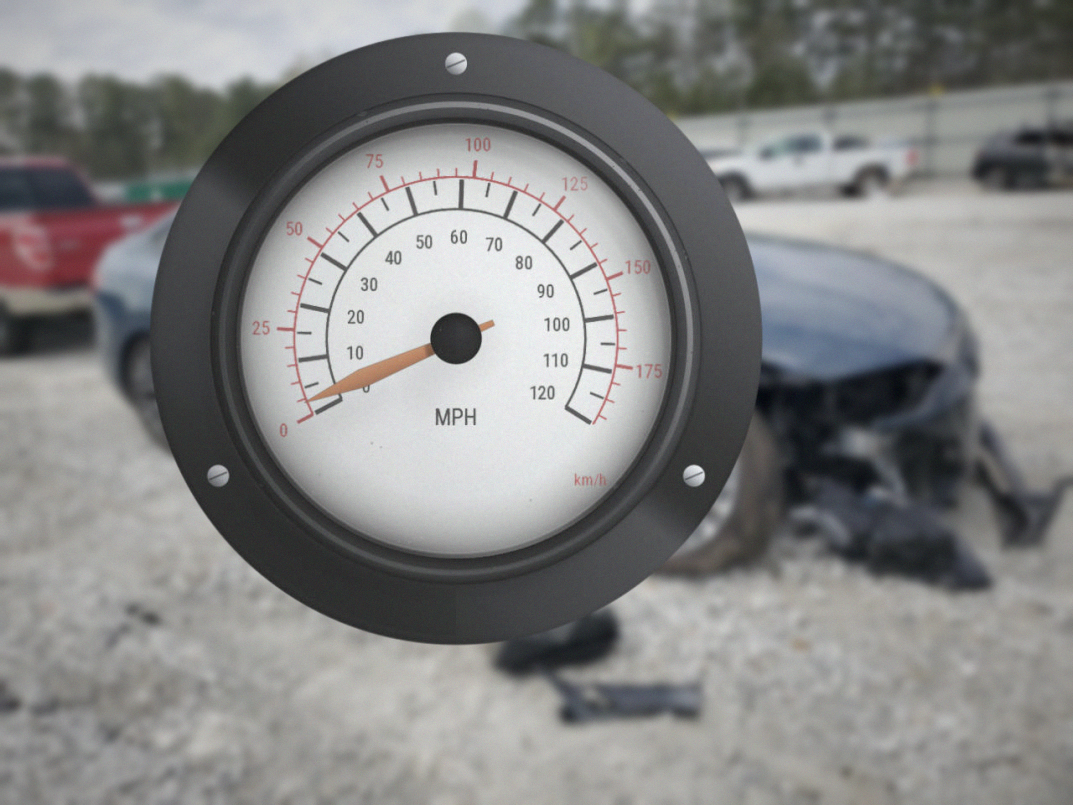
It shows 2.5 (mph)
